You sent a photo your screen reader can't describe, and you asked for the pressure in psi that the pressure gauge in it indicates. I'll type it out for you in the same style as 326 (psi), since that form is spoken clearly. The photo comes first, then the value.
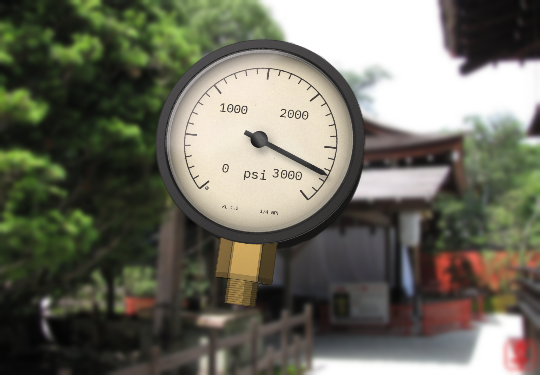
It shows 2750 (psi)
